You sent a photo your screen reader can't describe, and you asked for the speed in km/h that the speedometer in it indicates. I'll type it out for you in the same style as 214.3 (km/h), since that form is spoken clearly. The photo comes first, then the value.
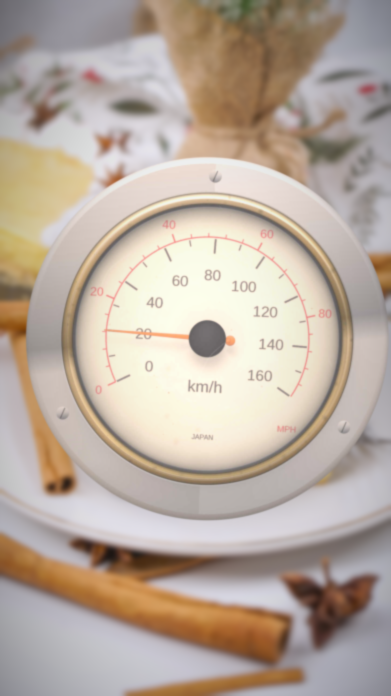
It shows 20 (km/h)
